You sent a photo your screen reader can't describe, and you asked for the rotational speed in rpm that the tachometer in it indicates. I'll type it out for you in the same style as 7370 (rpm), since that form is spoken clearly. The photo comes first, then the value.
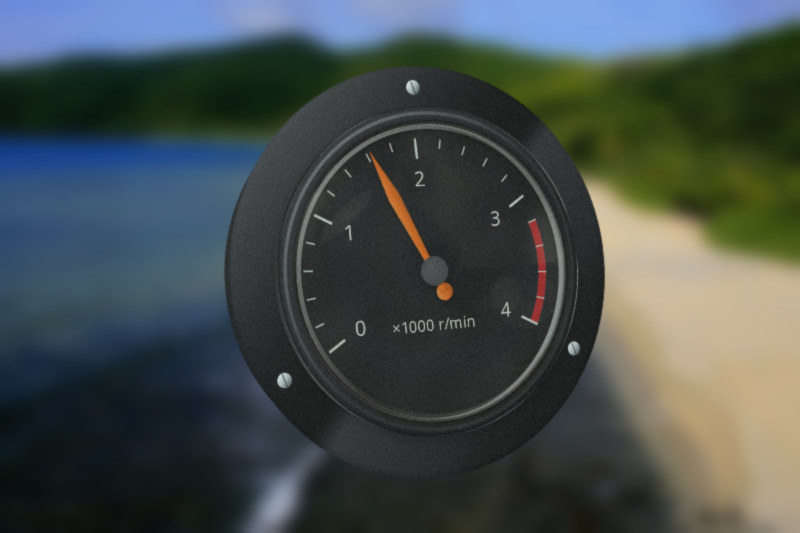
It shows 1600 (rpm)
